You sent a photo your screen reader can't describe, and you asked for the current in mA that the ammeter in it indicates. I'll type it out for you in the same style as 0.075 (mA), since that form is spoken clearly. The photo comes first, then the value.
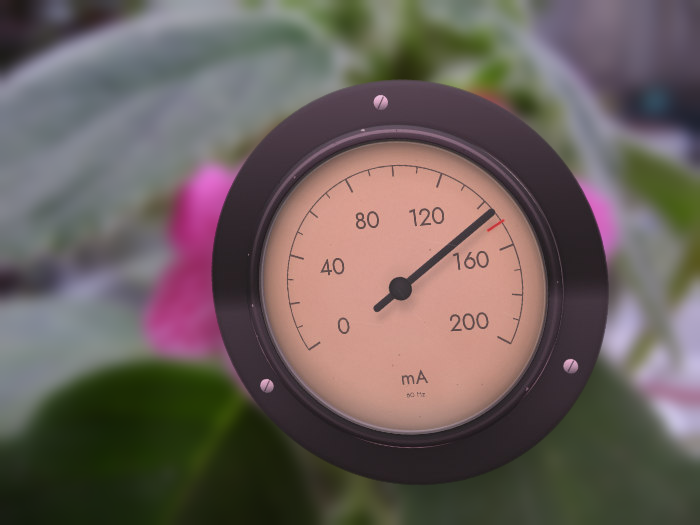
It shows 145 (mA)
